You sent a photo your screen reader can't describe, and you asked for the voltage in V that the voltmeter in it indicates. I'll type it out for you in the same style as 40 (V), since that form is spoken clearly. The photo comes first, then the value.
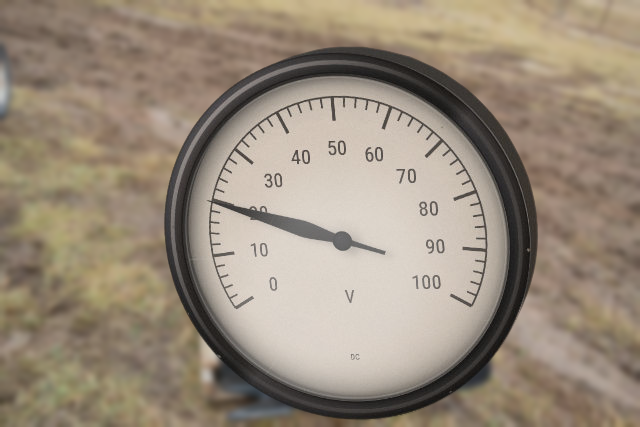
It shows 20 (V)
